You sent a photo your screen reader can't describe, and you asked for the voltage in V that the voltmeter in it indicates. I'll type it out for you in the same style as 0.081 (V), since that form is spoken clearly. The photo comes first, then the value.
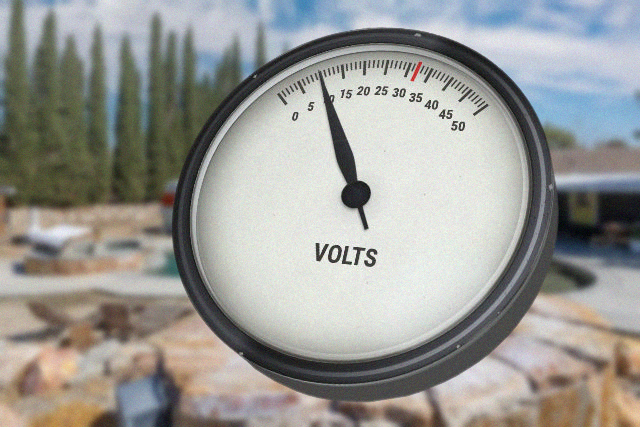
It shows 10 (V)
